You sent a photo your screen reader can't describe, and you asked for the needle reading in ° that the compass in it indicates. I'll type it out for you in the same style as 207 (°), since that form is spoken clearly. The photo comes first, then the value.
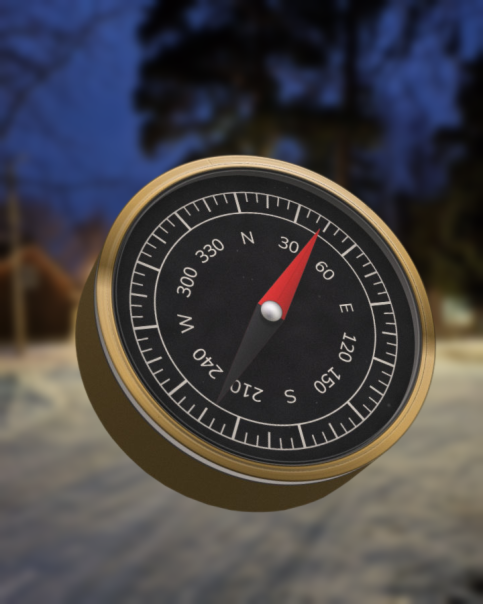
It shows 42.5 (°)
